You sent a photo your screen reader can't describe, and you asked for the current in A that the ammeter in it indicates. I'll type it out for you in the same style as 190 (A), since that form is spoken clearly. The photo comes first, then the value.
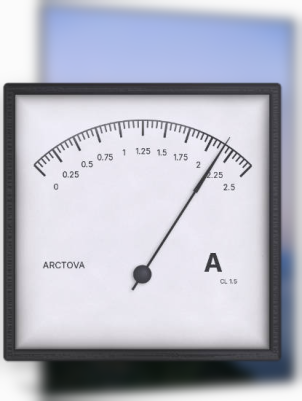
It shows 2.15 (A)
